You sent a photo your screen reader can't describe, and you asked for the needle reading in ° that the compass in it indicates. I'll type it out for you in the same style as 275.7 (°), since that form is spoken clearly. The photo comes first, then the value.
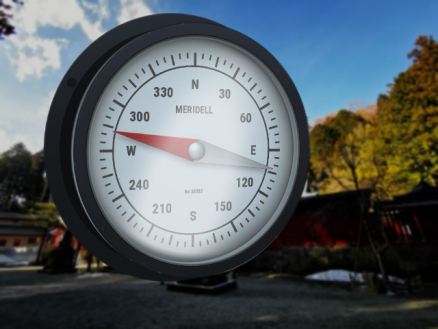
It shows 282.5 (°)
